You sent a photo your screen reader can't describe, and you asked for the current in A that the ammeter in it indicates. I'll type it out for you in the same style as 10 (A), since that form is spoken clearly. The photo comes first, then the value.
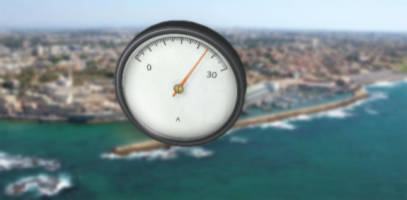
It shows 22.5 (A)
